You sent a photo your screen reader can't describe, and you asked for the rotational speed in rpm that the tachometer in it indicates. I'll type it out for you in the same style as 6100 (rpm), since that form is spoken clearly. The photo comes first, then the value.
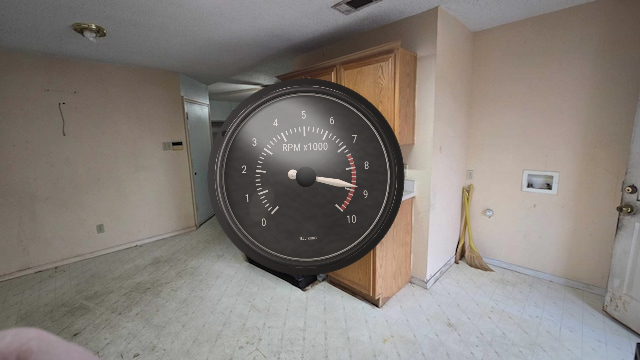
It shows 8800 (rpm)
